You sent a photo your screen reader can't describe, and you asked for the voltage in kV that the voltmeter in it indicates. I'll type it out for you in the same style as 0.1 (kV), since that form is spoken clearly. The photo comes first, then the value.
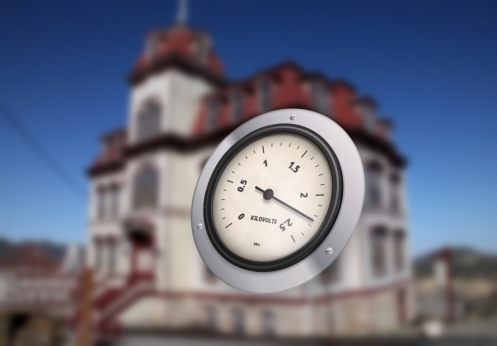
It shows 2.25 (kV)
